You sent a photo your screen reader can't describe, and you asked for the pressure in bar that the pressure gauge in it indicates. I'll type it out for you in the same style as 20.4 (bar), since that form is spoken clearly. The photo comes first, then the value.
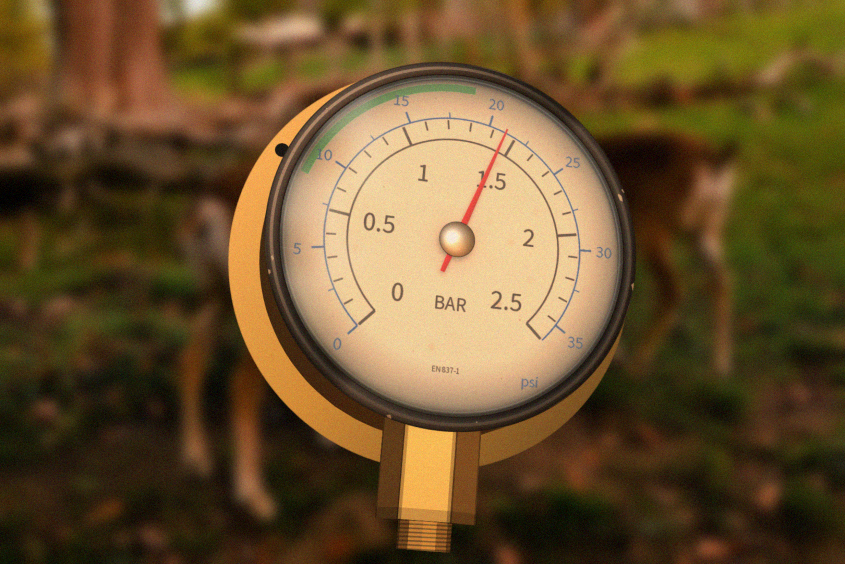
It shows 1.45 (bar)
